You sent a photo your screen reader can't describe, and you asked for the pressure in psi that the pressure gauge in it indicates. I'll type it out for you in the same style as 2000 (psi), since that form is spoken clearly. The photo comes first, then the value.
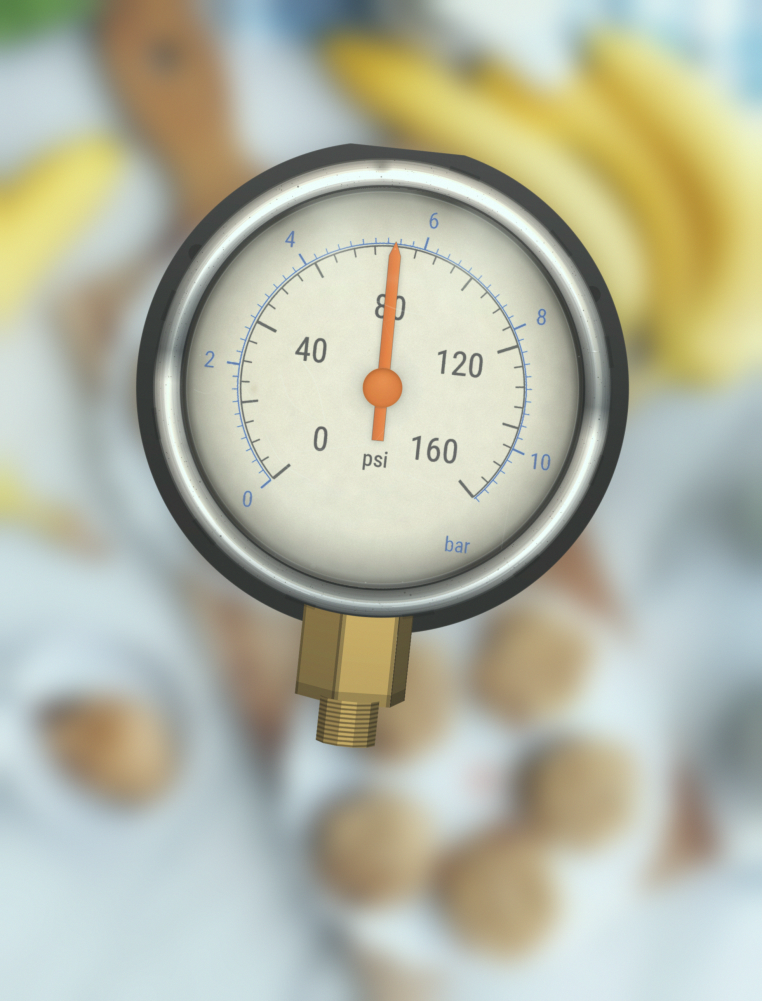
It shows 80 (psi)
